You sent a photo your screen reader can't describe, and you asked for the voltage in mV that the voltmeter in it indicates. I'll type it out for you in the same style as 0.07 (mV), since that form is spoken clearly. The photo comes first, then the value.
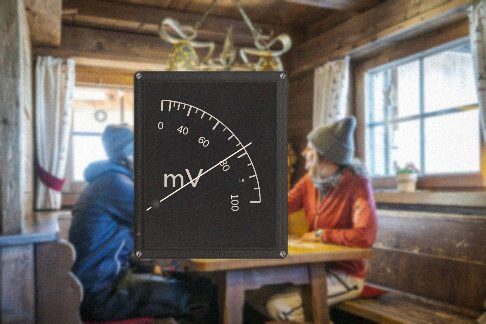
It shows 77.5 (mV)
